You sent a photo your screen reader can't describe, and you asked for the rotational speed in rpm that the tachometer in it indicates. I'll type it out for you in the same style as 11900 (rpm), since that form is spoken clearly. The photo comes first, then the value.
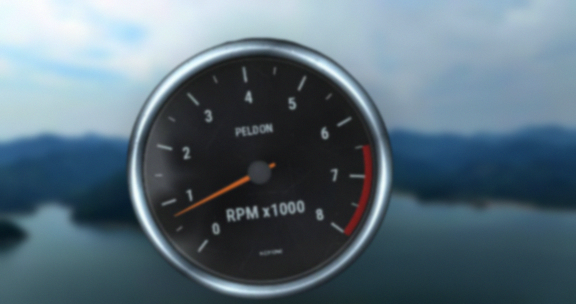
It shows 750 (rpm)
